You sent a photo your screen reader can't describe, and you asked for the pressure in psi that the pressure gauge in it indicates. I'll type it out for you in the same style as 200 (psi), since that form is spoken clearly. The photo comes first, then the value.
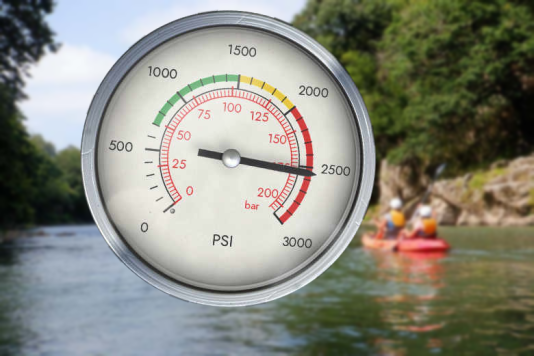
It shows 2550 (psi)
